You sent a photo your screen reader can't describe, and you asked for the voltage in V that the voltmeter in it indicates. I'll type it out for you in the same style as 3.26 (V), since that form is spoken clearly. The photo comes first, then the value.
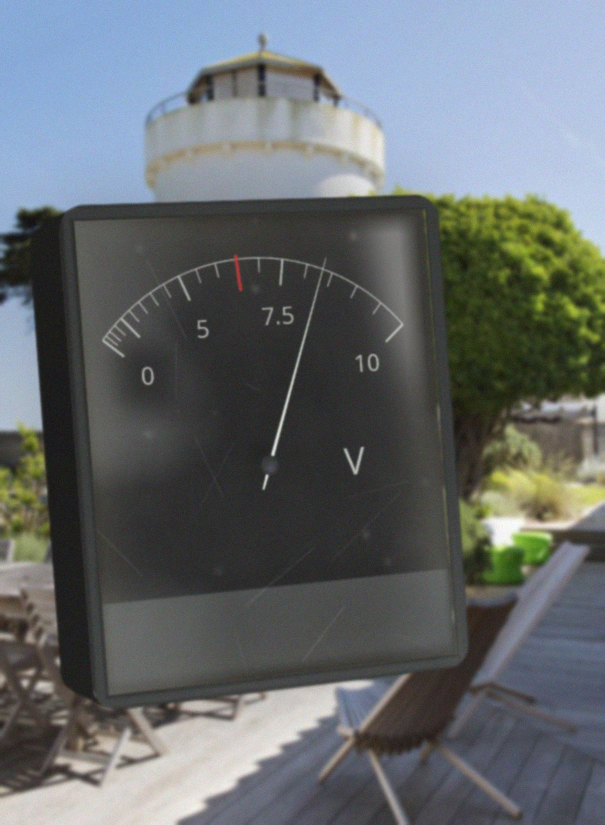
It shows 8.25 (V)
